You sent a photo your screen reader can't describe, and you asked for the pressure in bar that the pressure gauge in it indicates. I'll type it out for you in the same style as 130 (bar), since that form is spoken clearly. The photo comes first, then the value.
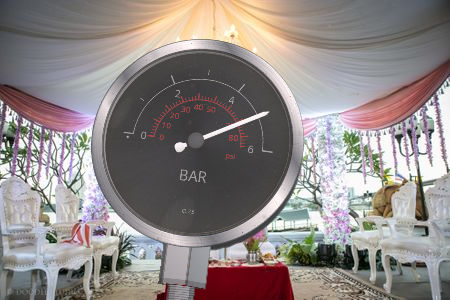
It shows 5 (bar)
